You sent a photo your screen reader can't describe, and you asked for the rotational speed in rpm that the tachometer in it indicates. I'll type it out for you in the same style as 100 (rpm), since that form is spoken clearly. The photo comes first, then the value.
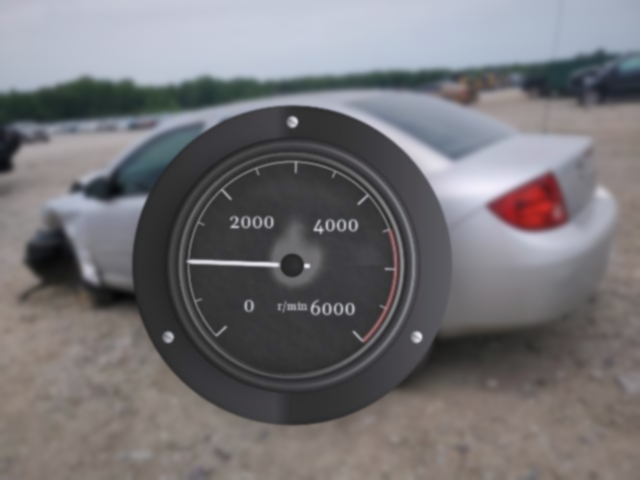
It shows 1000 (rpm)
